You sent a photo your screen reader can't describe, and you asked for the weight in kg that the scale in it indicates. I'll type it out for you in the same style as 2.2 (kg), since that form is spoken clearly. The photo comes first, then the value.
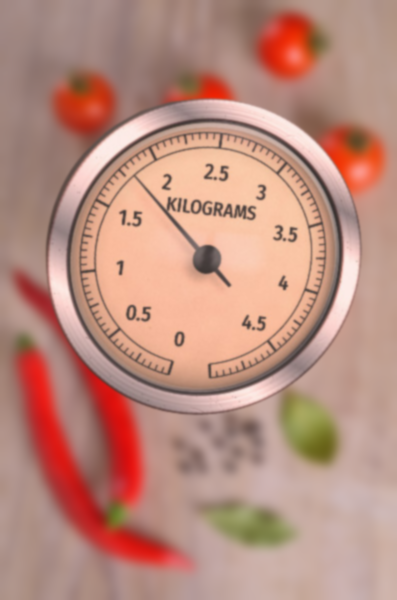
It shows 1.8 (kg)
